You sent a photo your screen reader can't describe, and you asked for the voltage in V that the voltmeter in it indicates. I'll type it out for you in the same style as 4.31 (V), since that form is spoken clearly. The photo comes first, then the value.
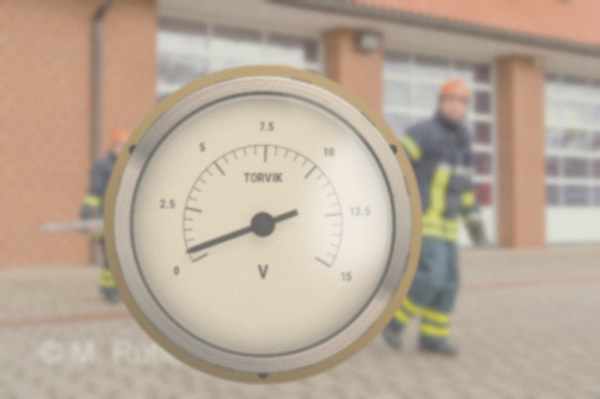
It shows 0.5 (V)
